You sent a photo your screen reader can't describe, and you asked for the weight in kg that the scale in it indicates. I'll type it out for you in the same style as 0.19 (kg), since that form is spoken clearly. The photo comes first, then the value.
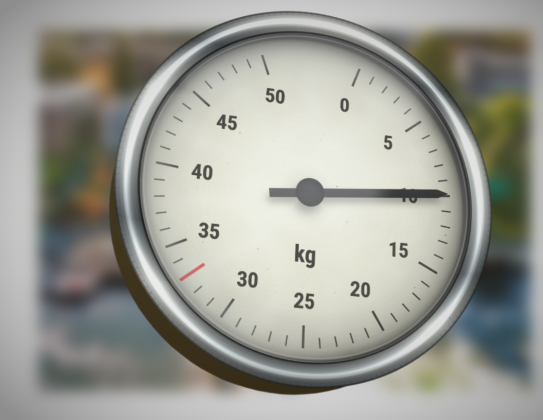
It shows 10 (kg)
